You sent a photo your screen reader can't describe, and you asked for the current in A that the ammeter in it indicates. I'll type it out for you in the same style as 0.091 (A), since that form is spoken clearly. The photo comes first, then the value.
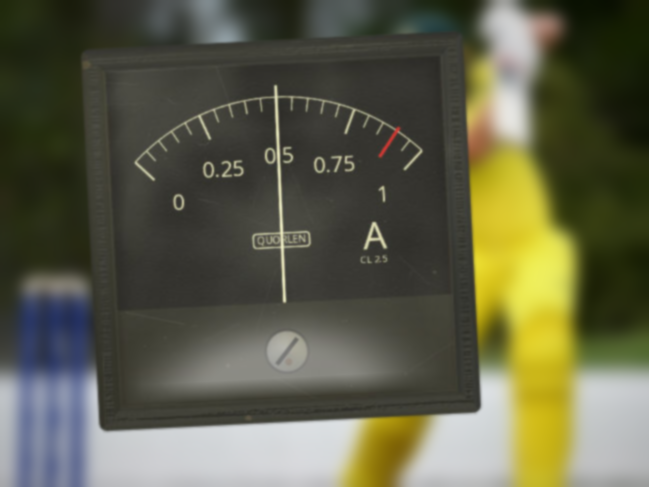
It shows 0.5 (A)
